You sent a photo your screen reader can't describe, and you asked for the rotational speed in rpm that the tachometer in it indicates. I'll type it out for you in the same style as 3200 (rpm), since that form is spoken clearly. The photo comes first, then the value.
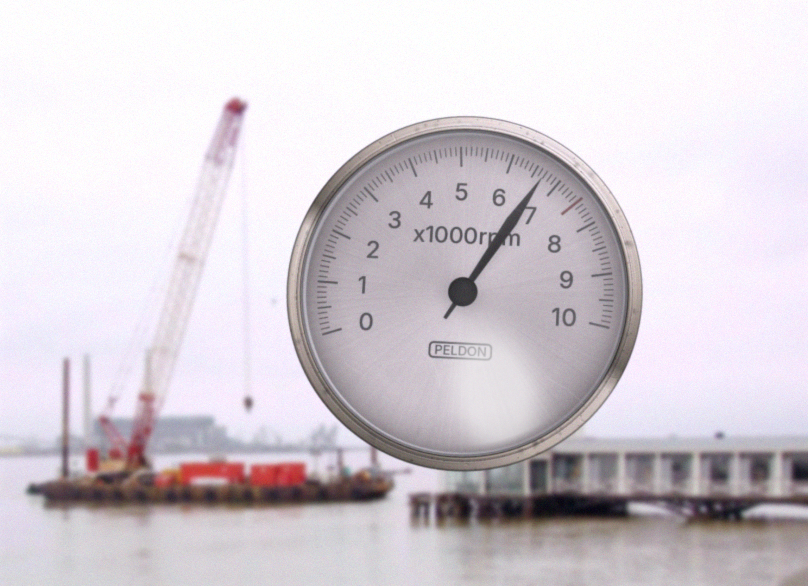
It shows 6700 (rpm)
